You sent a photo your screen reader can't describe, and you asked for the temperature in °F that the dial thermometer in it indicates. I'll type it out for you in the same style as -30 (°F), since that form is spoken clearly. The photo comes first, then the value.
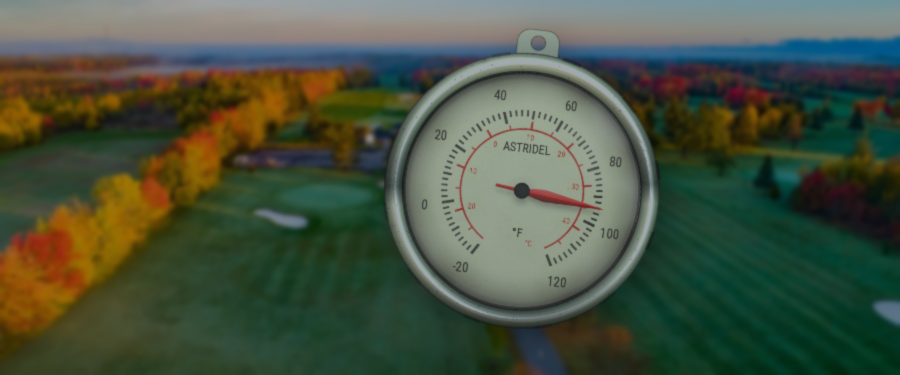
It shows 94 (°F)
